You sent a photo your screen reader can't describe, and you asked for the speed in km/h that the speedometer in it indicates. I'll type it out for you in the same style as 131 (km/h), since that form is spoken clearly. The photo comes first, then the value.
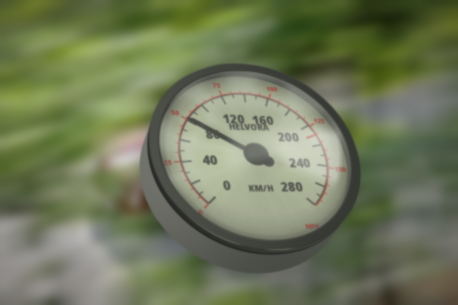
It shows 80 (km/h)
